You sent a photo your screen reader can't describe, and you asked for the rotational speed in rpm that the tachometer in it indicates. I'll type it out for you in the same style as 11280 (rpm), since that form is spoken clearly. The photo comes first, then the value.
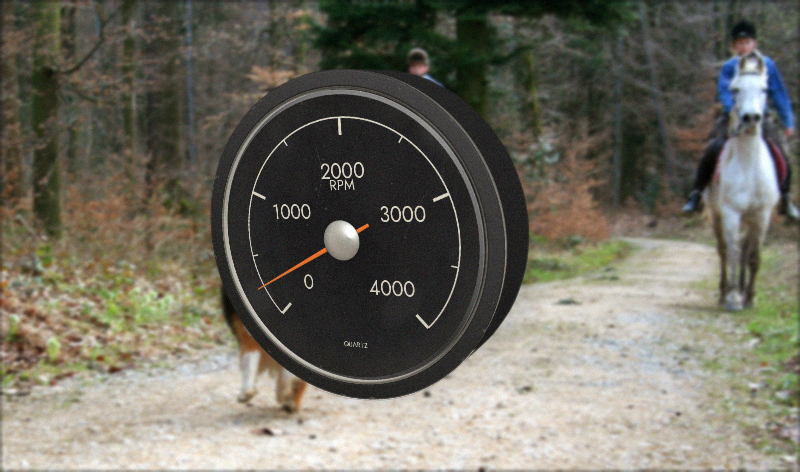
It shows 250 (rpm)
